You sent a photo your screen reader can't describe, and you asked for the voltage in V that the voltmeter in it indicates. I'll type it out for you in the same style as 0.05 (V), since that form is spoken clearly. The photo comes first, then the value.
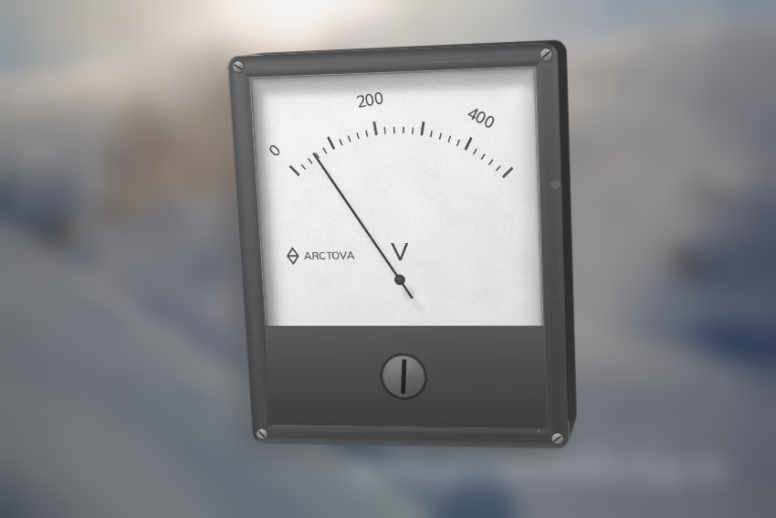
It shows 60 (V)
